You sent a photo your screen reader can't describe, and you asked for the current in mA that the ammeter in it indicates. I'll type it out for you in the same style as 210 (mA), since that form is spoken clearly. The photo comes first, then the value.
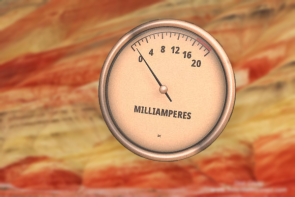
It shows 1 (mA)
